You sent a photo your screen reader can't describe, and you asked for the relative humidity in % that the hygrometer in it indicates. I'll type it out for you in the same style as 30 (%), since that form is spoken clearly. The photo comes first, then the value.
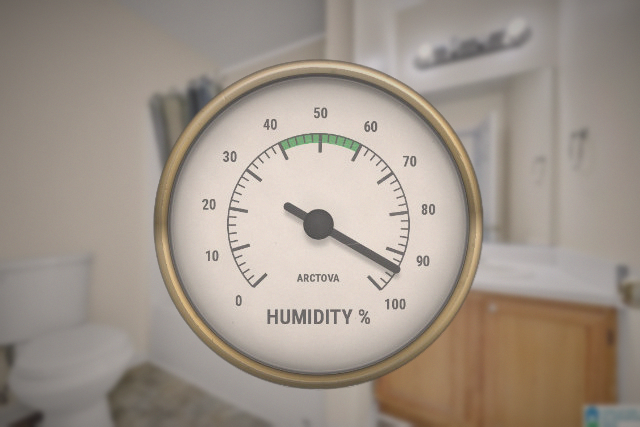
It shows 94 (%)
